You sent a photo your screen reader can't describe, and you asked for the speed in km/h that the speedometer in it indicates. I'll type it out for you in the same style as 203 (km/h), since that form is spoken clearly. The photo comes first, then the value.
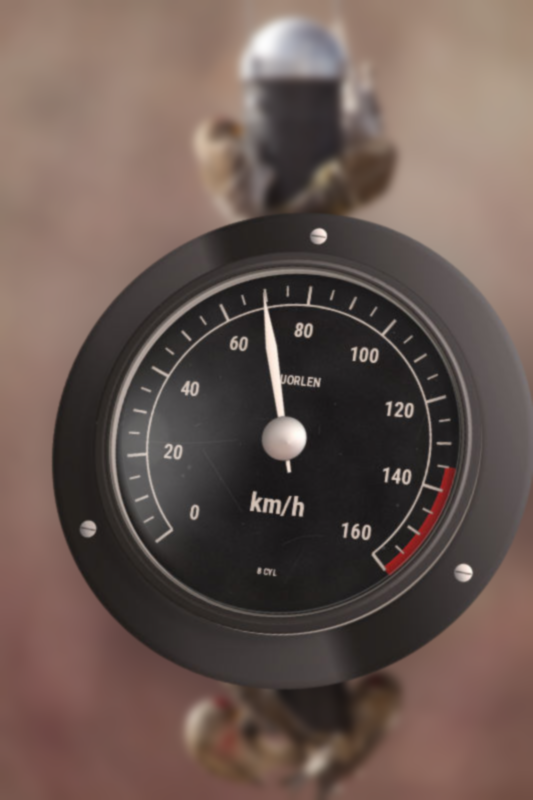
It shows 70 (km/h)
